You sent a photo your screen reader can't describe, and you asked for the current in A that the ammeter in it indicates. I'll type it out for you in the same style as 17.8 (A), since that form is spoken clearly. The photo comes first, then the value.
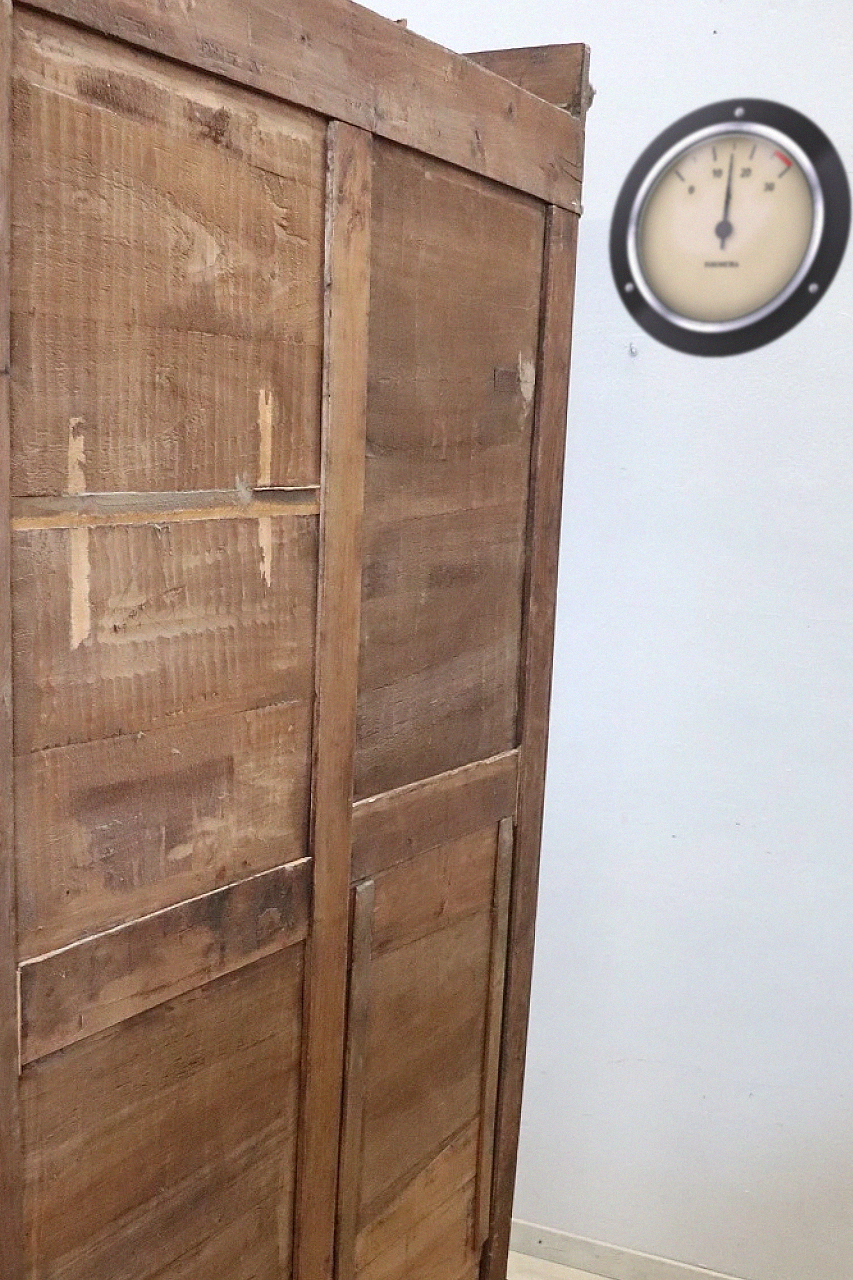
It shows 15 (A)
